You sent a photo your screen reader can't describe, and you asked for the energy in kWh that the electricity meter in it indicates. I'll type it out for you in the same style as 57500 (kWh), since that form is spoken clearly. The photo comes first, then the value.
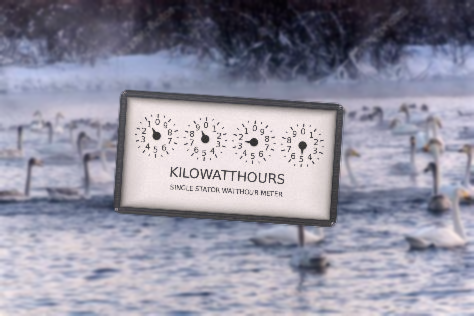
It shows 925 (kWh)
